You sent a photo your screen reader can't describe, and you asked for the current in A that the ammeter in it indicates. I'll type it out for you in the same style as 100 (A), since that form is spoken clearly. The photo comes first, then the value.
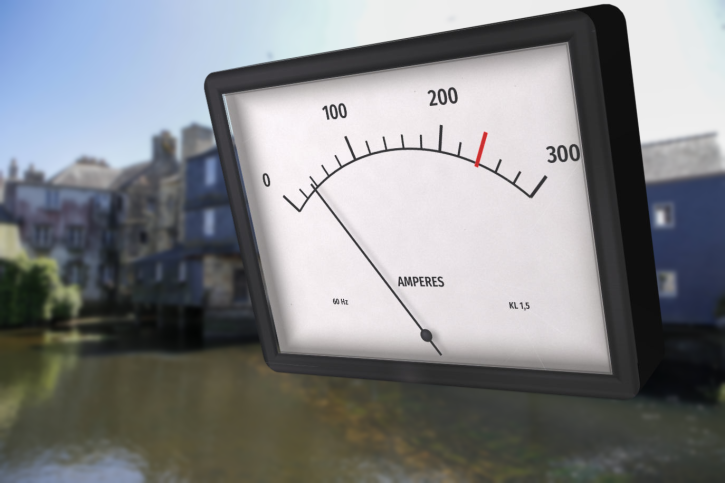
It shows 40 (A)
